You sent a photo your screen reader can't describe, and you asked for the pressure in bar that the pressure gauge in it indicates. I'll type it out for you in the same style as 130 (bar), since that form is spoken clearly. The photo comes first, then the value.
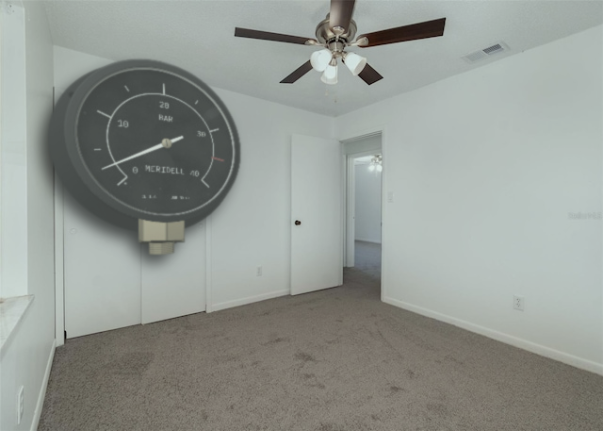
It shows 2.5 (bar)
